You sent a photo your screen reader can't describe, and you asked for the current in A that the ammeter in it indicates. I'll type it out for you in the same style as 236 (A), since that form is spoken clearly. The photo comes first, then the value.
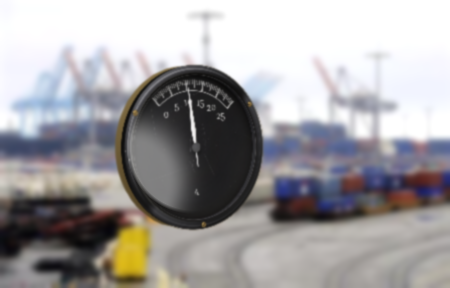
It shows 10 (A)
